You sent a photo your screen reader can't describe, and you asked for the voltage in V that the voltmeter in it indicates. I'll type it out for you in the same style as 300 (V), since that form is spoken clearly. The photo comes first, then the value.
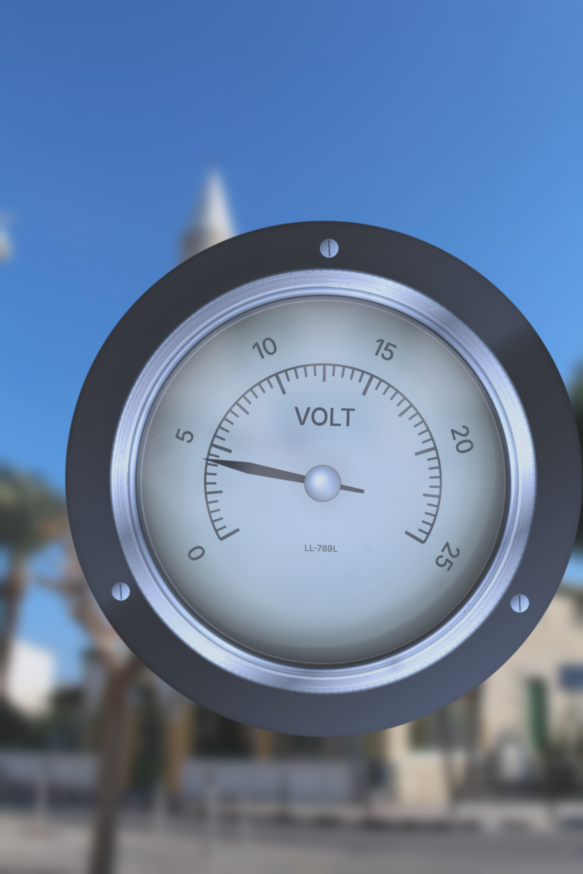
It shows 4.25 (V)
